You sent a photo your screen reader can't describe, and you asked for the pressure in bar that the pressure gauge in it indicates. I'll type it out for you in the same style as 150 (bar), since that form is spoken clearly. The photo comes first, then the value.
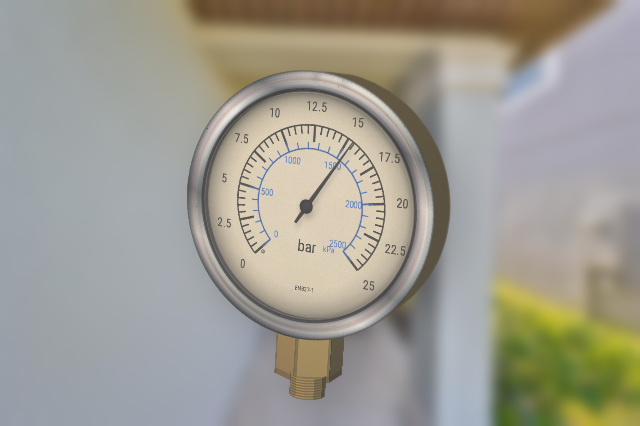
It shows 15.5 (bar)
